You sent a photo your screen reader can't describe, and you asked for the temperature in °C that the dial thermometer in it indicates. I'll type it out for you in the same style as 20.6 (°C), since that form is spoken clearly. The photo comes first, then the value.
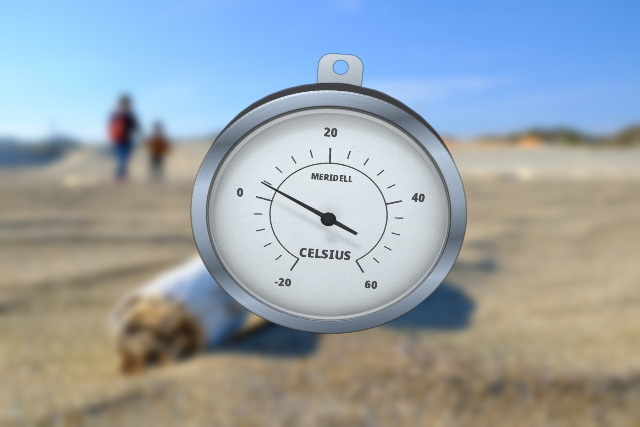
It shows 4 (°C)
